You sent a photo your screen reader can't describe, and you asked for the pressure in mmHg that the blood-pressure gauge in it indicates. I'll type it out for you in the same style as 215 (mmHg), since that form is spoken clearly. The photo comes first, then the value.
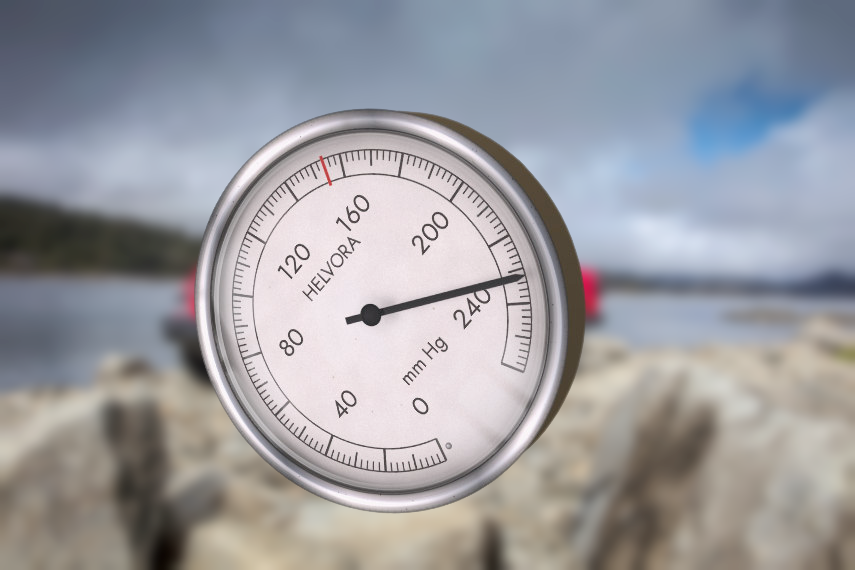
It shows 232 (mmHg)
